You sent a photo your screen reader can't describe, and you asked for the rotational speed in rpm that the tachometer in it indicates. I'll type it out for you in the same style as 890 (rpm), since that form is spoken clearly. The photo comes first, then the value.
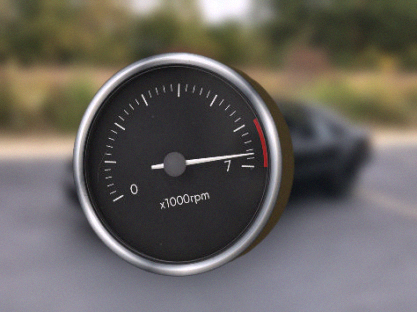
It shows 6700 (rpm)
